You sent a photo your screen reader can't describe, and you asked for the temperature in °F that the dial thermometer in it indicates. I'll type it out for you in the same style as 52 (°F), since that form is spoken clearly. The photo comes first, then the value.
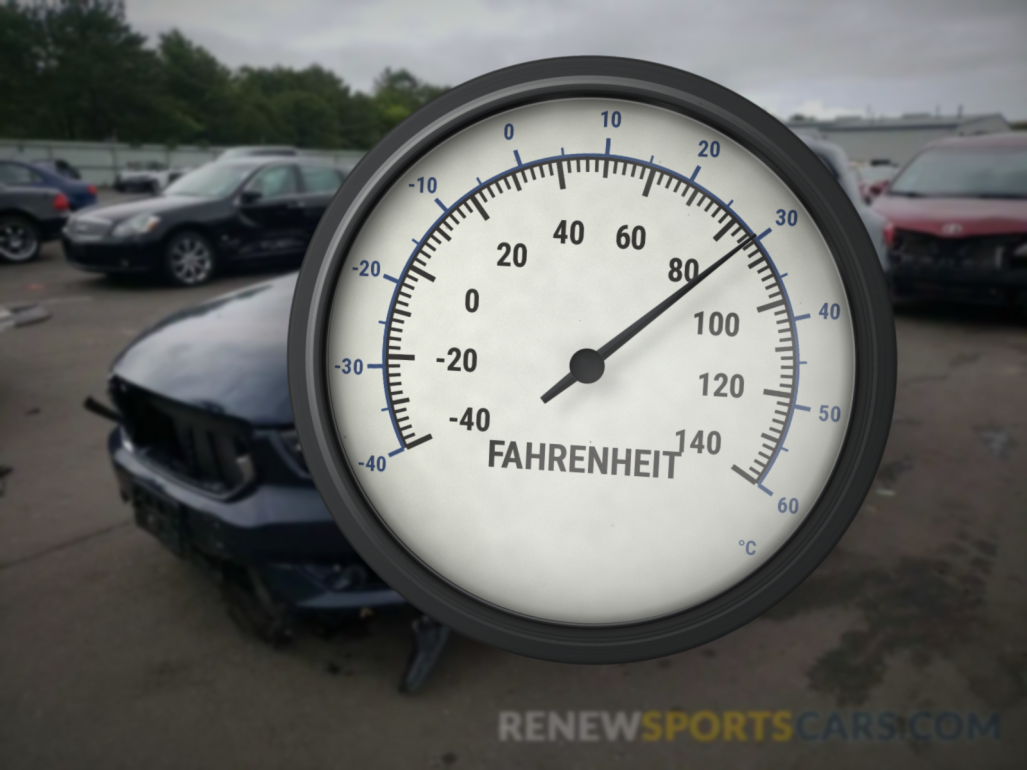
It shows 85 (°F)
